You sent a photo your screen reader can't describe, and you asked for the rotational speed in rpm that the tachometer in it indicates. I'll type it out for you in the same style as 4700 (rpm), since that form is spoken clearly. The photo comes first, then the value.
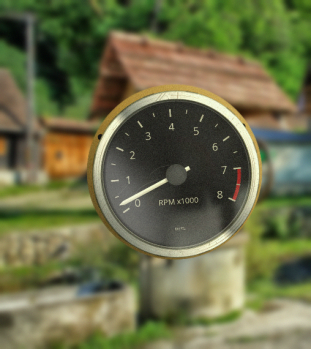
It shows 250 (rpm)
